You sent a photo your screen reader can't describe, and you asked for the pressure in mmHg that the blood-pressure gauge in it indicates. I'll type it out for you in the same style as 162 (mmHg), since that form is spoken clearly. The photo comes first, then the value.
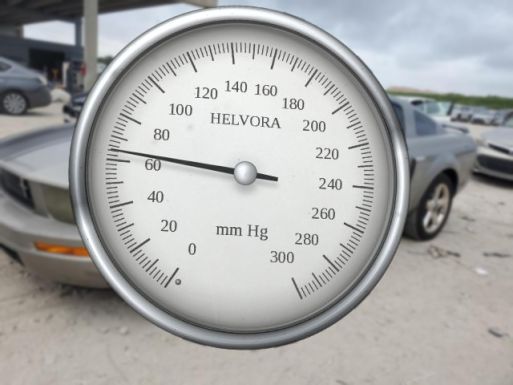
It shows 64 (mmHg)
